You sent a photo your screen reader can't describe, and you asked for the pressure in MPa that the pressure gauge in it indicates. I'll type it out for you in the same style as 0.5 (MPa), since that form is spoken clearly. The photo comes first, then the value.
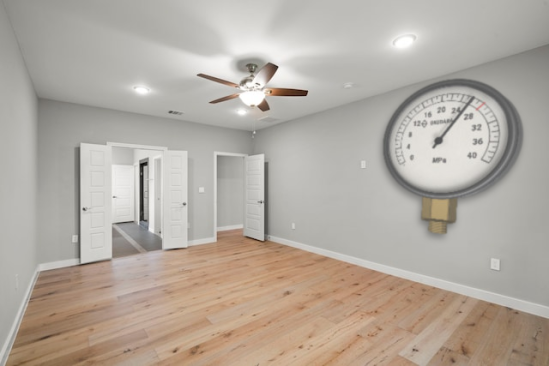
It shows 26 (MPa)
